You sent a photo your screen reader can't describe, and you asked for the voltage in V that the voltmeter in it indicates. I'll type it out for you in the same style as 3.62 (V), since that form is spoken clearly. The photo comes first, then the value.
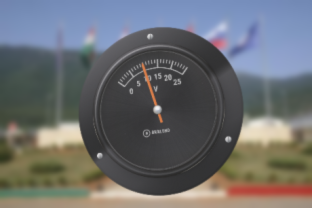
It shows 10 (V)
